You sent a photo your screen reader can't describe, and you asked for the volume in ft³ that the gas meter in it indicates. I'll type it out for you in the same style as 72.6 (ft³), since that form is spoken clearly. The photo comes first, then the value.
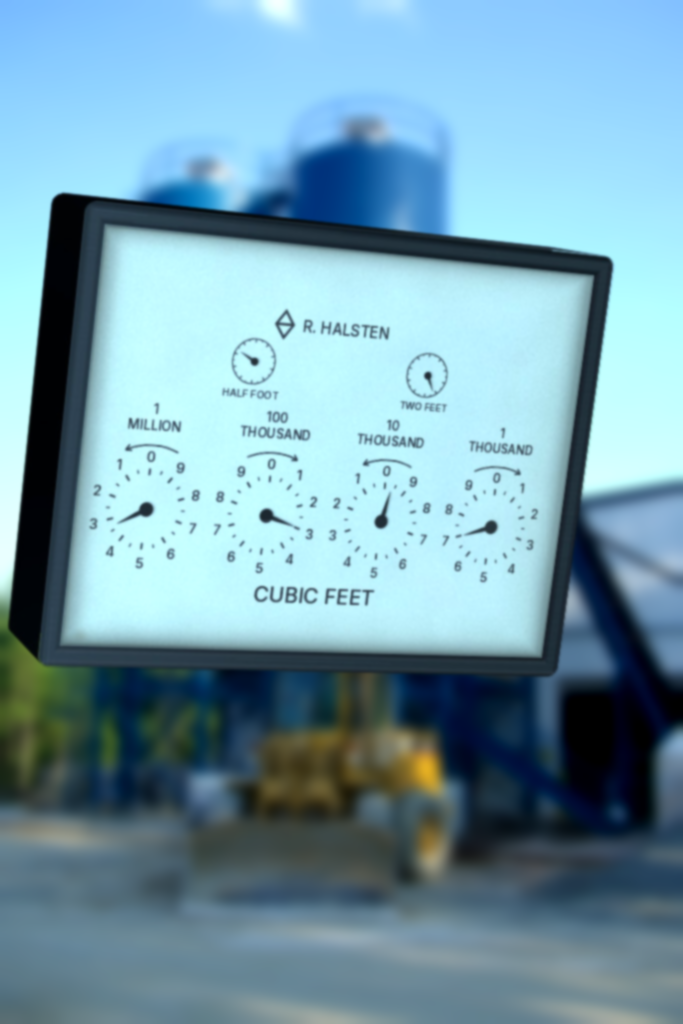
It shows 329700 (ft³)
